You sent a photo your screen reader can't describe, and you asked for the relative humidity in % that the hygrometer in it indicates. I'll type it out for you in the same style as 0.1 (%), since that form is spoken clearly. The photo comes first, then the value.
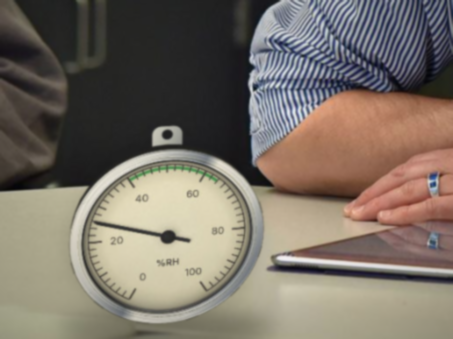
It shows 26 (%)
